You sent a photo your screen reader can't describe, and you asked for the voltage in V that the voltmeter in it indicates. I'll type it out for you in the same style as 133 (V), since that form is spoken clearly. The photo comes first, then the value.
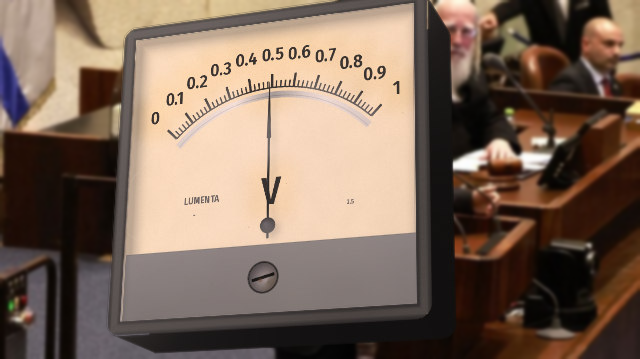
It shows 0.5 (V)
